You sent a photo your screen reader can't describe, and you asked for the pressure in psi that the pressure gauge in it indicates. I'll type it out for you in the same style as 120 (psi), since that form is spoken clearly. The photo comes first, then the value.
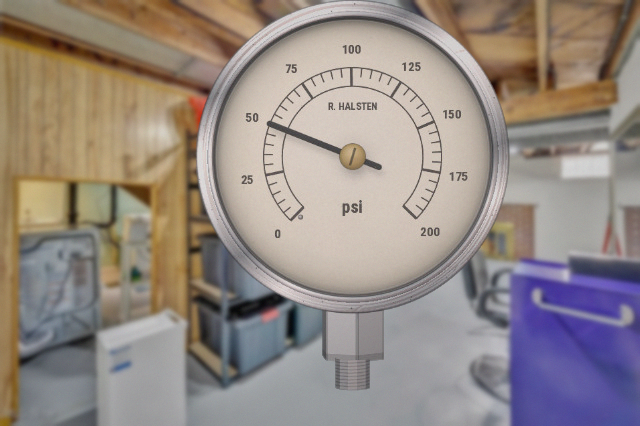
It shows 50 (psi)
